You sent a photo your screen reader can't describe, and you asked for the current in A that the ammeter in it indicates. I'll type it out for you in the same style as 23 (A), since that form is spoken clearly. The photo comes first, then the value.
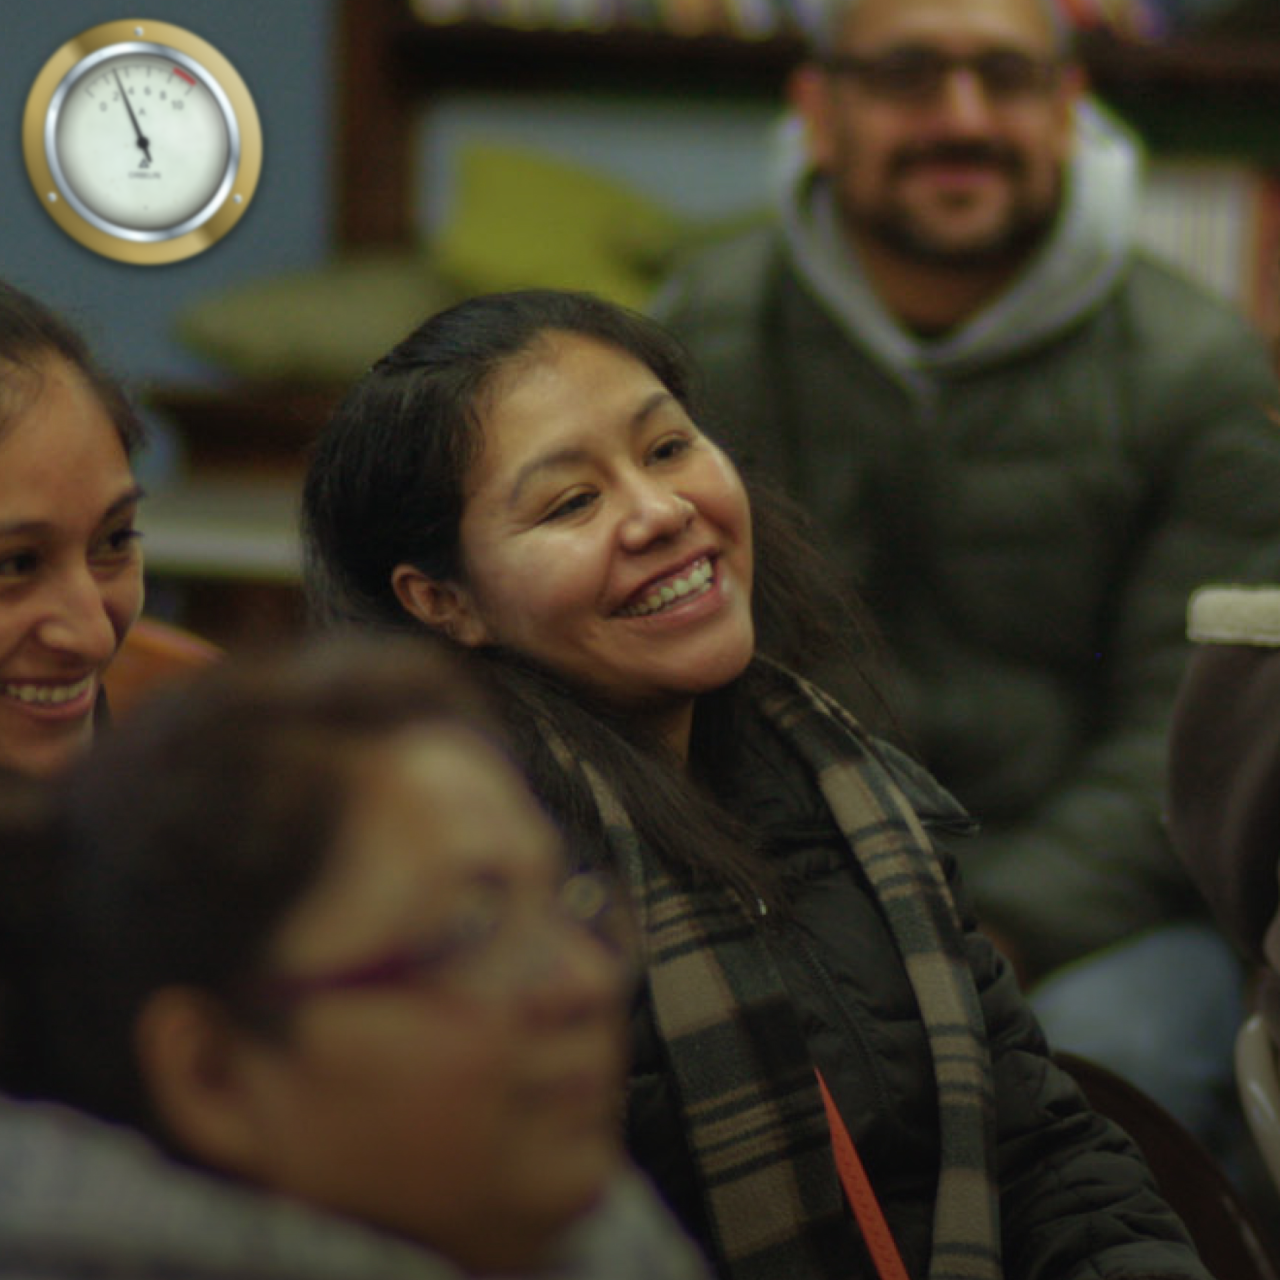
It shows 3 (A)
